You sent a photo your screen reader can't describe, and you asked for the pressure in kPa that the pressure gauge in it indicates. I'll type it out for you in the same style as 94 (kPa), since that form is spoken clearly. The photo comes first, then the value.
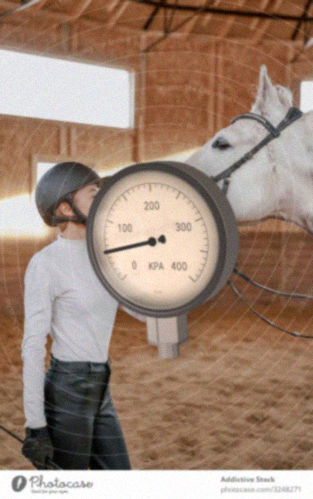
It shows 50 (kPa)
